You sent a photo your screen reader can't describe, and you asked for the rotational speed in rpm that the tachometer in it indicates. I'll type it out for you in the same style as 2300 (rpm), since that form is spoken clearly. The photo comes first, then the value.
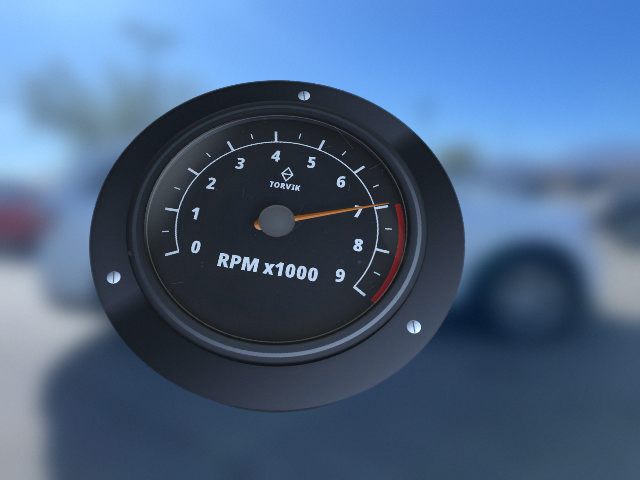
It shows 7000 (rpm)
